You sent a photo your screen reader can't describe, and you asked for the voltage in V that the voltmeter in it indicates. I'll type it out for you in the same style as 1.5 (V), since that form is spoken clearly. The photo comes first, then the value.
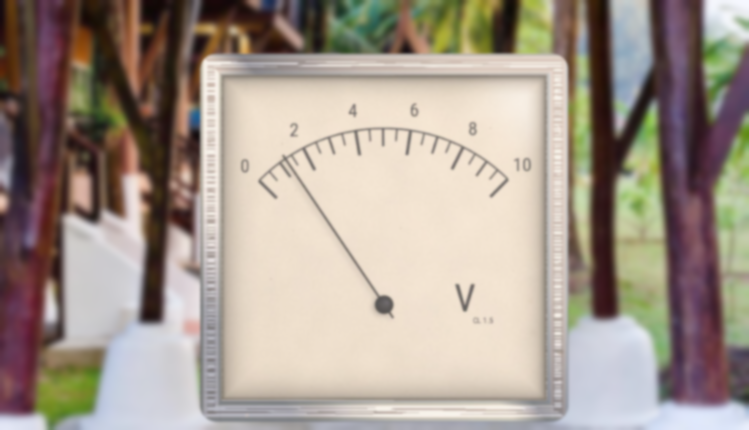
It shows 1.25 (V)
